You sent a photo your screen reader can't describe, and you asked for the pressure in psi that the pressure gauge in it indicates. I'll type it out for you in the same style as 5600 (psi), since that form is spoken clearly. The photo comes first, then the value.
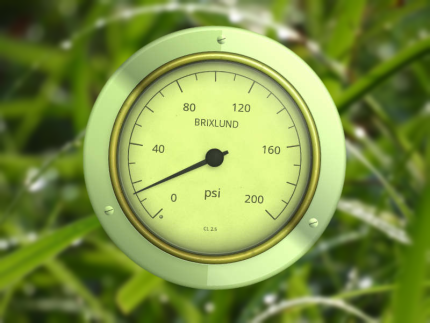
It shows 15 (psi)
